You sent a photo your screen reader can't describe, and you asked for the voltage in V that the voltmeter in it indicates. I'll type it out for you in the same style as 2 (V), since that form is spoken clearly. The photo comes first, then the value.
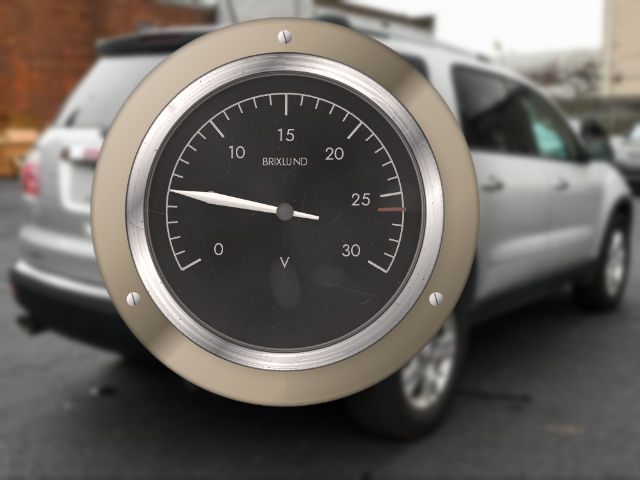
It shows 5 (V)
